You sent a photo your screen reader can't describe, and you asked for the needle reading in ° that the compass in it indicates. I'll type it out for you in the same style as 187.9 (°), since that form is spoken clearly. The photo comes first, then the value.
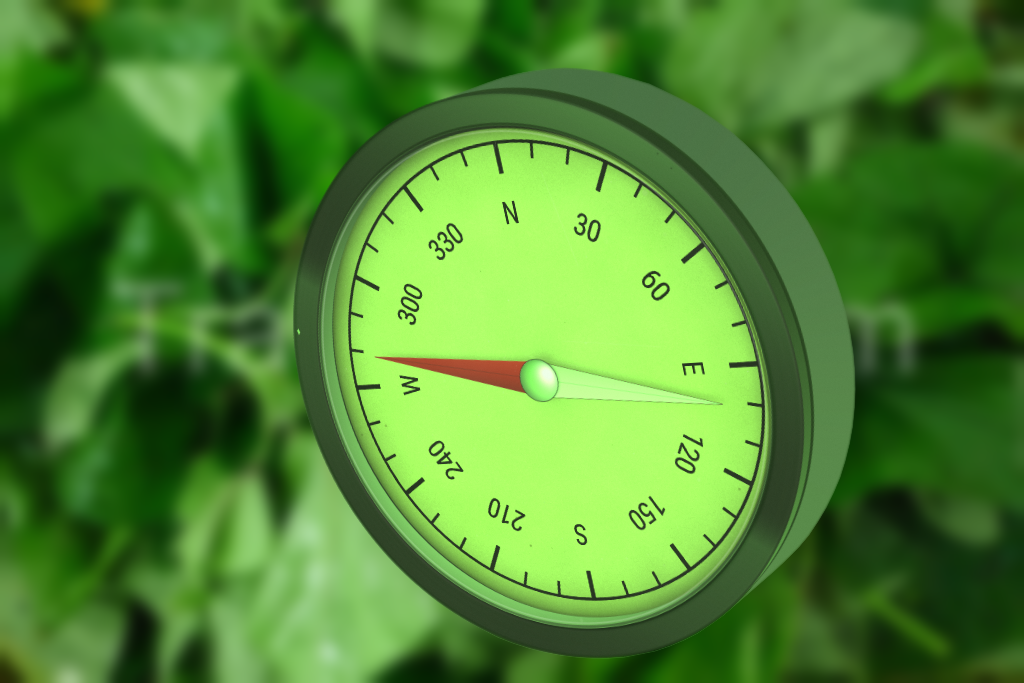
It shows 280 (°)
